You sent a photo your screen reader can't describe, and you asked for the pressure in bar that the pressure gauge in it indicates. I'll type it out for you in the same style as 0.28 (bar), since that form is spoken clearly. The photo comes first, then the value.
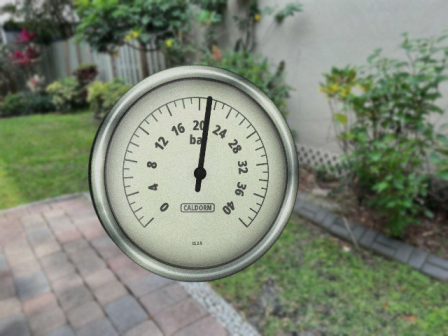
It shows 21 (bar)
